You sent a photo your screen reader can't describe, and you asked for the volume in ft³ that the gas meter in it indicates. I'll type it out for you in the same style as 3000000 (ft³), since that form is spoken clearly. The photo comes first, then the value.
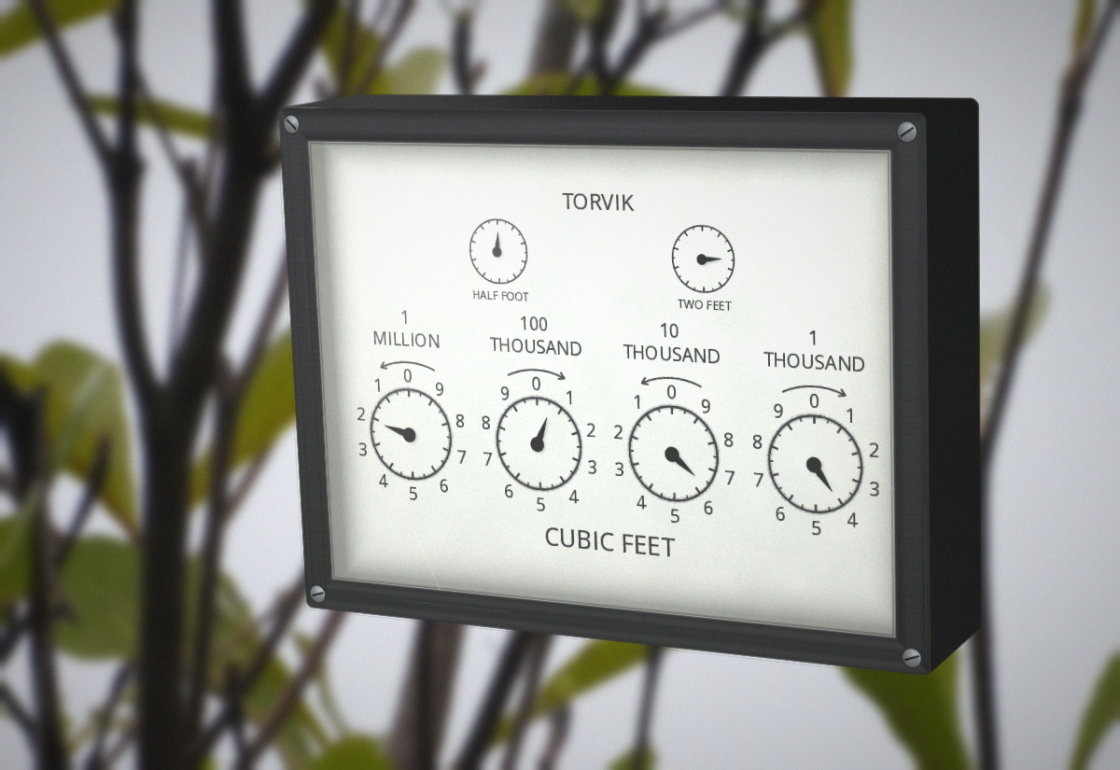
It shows 206400 (ft³)
